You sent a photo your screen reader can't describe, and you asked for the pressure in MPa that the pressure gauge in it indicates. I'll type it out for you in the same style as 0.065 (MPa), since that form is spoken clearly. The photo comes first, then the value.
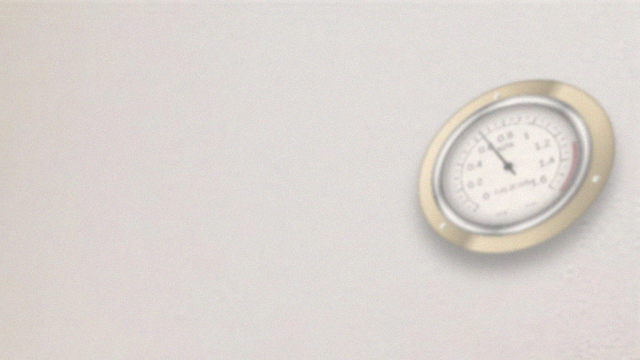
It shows 0.65 (MPa)
